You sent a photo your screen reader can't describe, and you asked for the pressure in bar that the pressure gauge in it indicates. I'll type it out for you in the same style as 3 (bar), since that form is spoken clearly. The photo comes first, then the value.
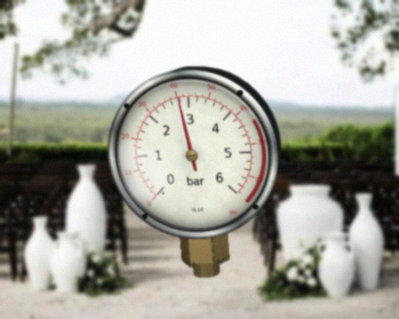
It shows 2.8 (bar)
